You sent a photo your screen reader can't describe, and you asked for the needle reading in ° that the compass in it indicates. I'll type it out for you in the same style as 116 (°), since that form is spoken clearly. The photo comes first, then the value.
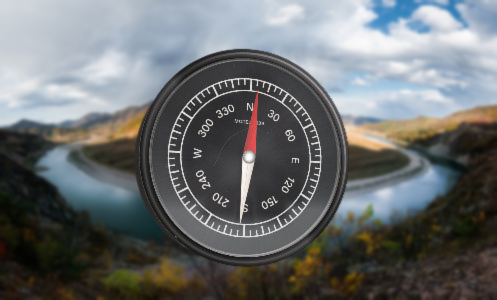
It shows 5 (°)
